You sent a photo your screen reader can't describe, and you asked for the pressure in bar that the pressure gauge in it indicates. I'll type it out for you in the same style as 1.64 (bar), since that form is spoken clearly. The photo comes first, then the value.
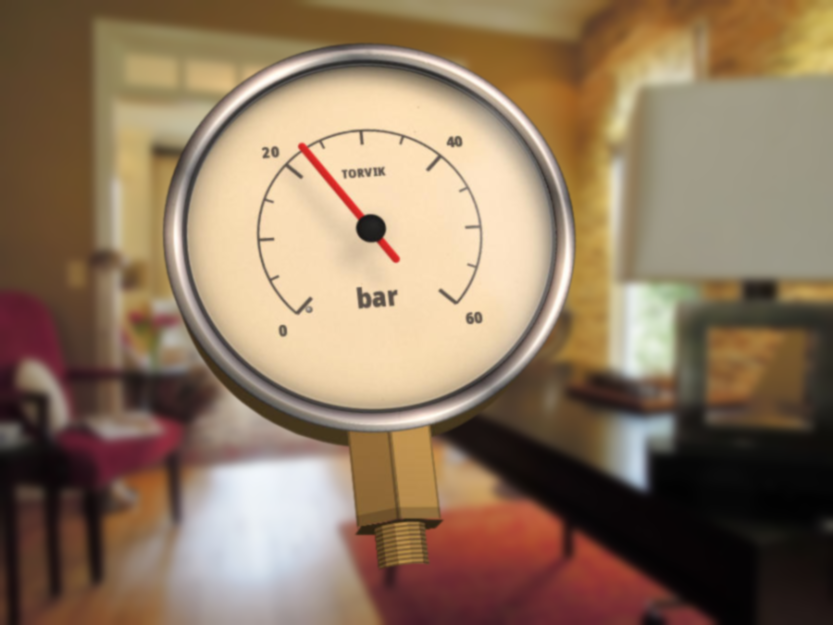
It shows 22.5 (bar)
